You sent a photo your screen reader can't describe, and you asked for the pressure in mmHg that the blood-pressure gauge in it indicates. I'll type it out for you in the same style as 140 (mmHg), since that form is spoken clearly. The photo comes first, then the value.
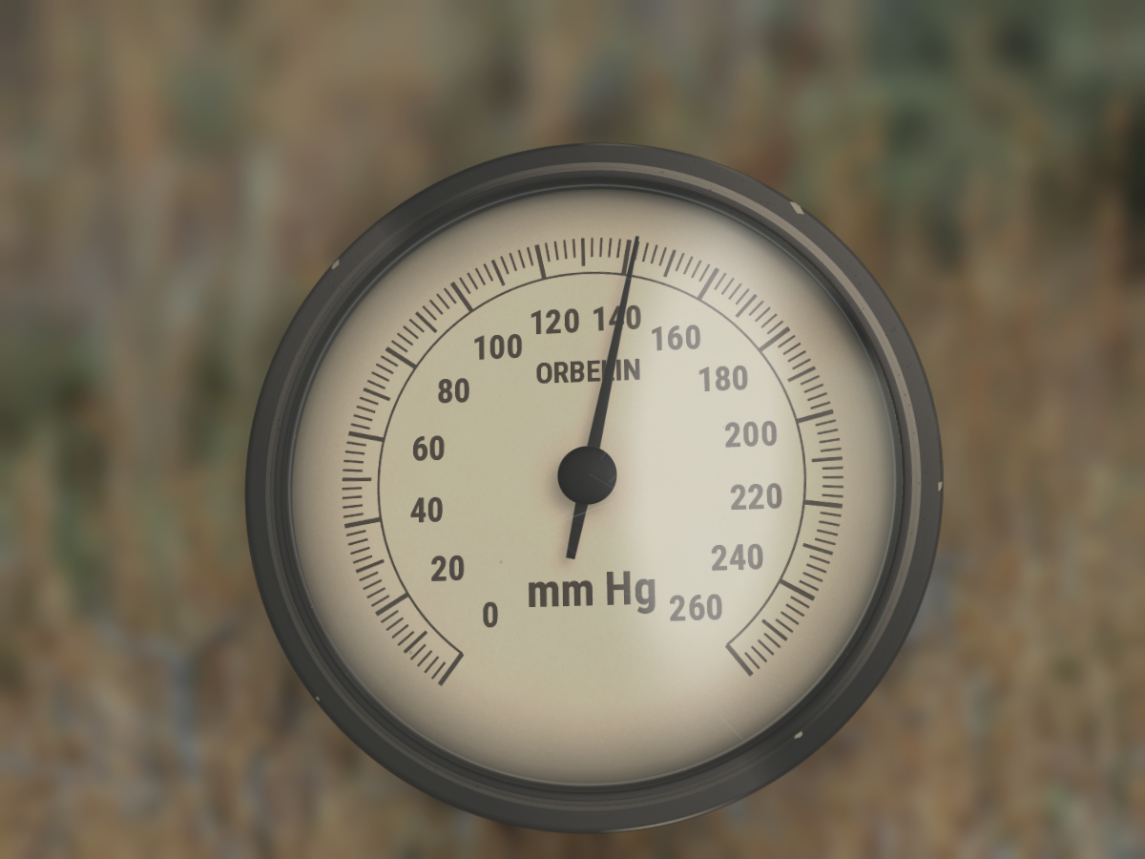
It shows 142 (mmHg)
